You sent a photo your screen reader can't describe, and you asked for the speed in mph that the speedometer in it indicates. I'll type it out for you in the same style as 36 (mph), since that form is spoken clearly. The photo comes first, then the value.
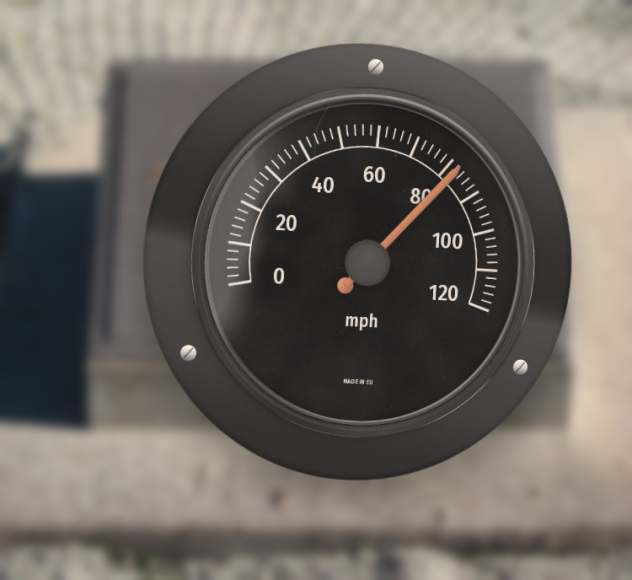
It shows 82 (mph)
